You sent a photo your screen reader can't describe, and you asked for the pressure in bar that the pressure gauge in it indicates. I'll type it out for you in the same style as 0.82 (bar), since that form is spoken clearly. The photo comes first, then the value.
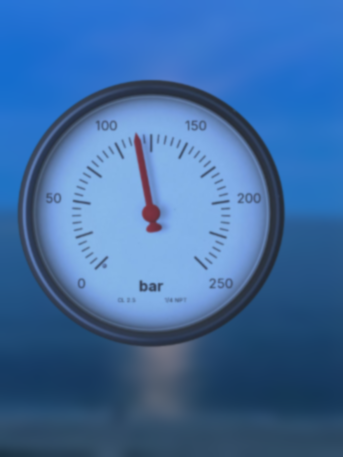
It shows 115 (bar)
